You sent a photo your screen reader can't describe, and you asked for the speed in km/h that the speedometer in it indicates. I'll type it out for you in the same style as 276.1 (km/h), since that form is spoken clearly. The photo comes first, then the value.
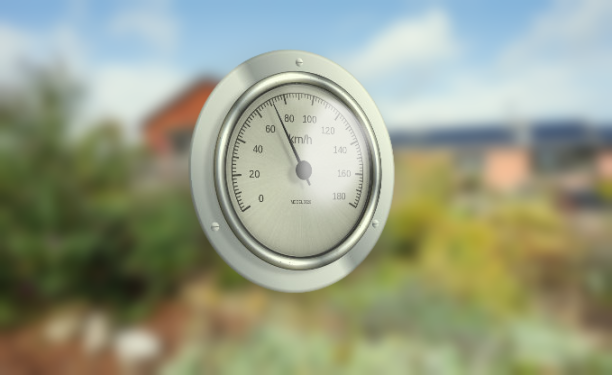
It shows 70 (km/h)
